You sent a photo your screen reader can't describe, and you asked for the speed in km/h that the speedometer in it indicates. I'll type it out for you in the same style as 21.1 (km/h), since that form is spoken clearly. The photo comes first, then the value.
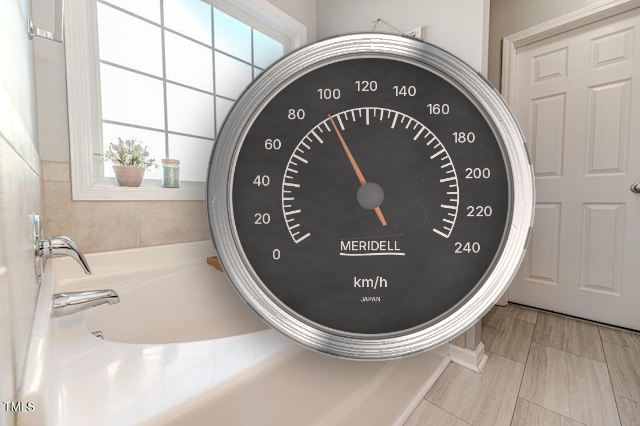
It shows 95 (km/h)
